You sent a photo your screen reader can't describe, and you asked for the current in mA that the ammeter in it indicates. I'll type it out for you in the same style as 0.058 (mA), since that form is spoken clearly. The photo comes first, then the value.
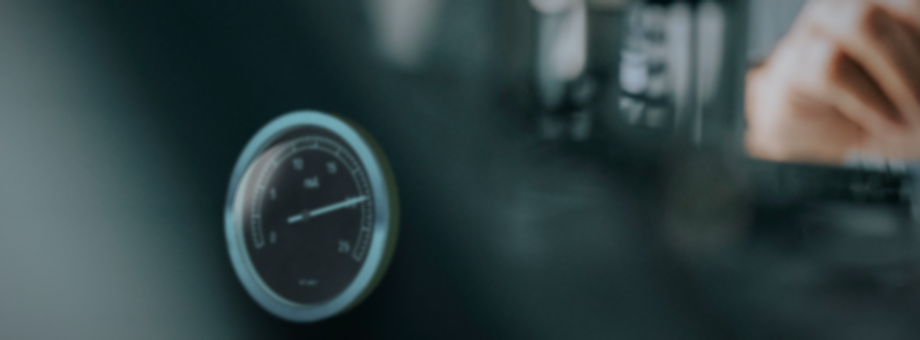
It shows 20 (mA)
